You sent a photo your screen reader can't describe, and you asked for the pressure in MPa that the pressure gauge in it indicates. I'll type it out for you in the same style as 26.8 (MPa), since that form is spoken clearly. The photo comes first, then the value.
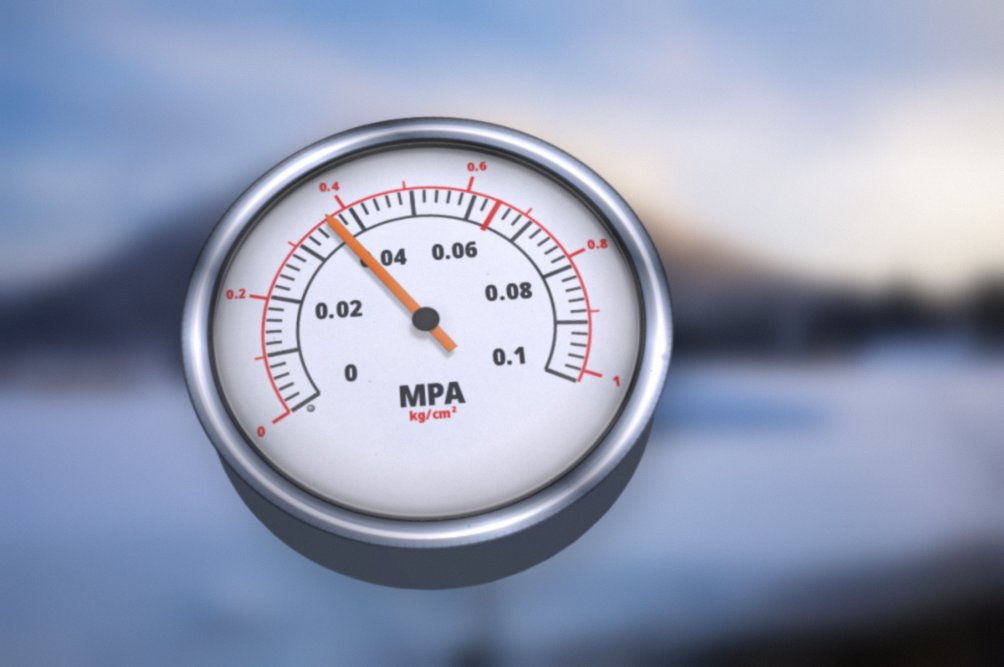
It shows 0.036 (MPa)
